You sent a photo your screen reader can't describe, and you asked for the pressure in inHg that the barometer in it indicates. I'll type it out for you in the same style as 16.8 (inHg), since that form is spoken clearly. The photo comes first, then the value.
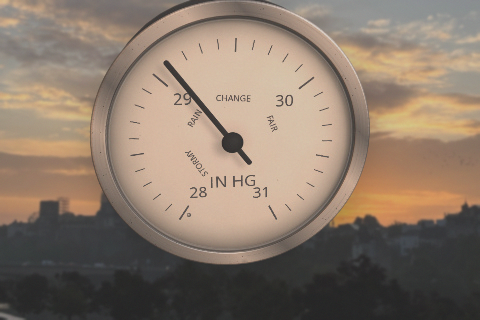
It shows 29.1 (inHg)
